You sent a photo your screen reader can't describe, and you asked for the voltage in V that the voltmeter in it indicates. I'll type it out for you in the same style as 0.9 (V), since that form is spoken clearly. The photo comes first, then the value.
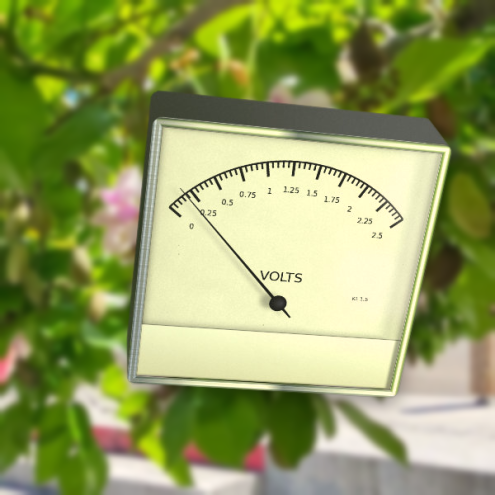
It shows 0.2 (V)
